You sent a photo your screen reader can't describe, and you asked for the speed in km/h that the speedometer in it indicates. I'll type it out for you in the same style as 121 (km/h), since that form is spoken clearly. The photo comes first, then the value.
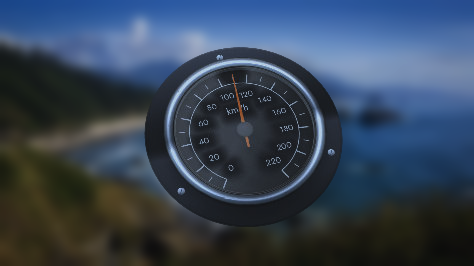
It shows 110 (km/h)
